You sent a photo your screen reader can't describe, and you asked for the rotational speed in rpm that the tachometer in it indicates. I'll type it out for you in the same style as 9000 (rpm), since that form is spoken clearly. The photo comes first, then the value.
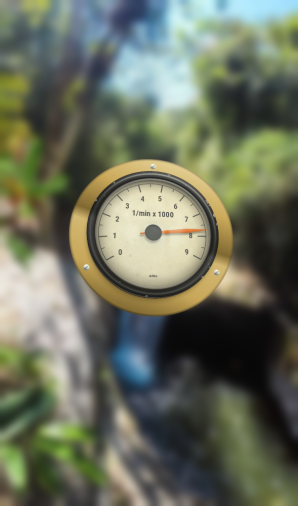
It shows 7750 (rpm)
